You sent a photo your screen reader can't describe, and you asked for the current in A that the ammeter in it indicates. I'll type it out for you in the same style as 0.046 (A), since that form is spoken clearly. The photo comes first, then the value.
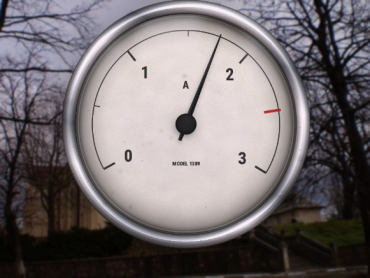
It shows 1.75 (A)
